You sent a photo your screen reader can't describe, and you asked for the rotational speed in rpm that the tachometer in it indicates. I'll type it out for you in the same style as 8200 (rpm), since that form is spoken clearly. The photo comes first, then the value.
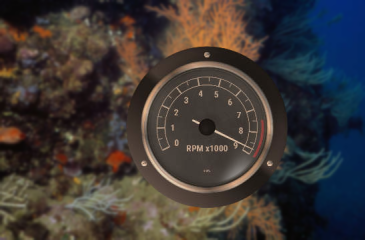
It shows 8750 (rpm)
